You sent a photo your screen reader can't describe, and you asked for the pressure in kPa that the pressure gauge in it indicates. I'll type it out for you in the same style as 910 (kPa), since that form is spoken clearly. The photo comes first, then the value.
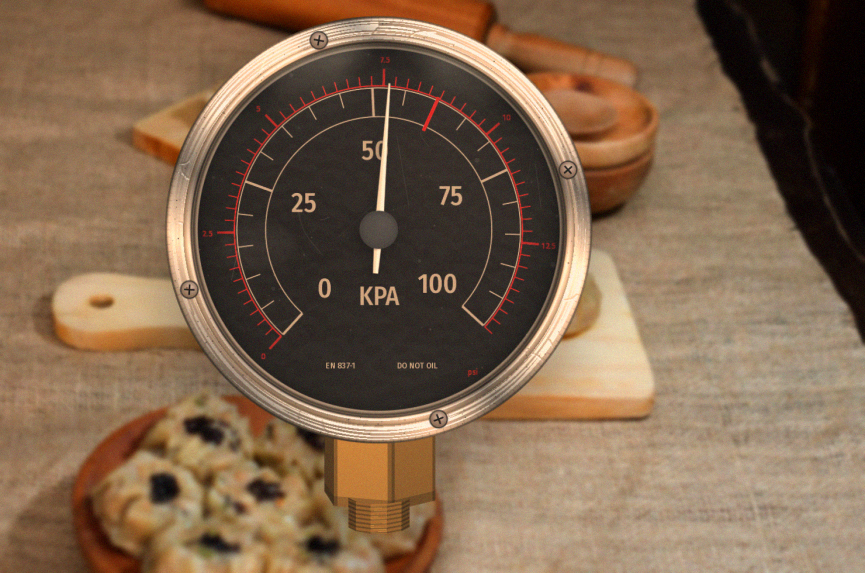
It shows 52.5 (kPa)
